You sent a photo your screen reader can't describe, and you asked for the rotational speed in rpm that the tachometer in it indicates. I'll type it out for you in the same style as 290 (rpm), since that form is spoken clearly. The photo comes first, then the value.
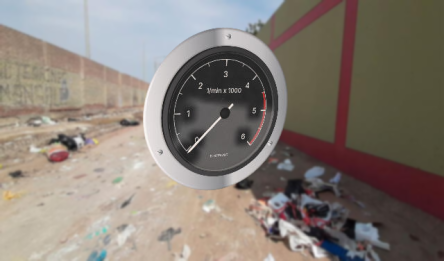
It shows 0 (rpm)
